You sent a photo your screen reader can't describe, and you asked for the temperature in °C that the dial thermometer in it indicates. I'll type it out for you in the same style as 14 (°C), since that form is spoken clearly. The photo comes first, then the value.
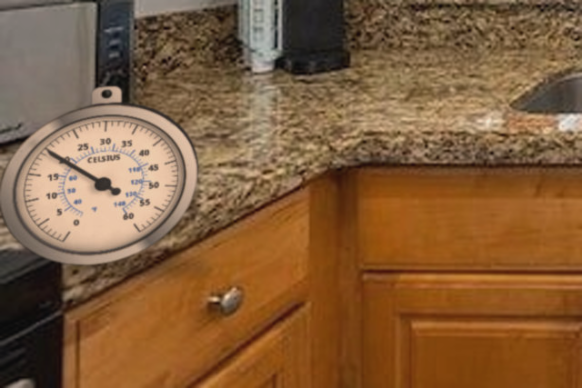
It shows 20 (°C)
